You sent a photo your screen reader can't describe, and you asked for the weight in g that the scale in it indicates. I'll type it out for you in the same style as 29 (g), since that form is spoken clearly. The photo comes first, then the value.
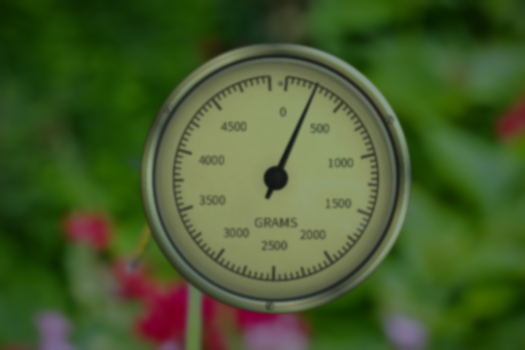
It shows 250 (g)
